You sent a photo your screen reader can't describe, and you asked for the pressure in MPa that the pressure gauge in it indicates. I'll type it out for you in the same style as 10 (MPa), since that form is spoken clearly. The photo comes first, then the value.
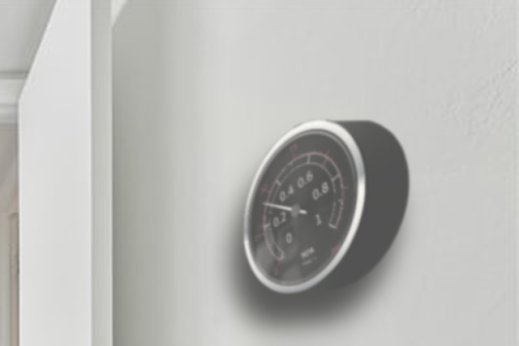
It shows 0.3 (MPa)
